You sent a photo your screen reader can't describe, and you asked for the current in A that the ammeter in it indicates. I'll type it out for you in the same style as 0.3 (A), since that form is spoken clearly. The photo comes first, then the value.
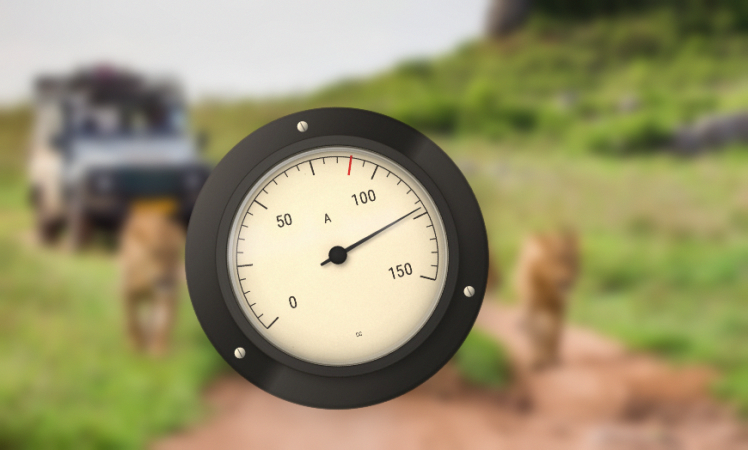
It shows 122.5 (A)
